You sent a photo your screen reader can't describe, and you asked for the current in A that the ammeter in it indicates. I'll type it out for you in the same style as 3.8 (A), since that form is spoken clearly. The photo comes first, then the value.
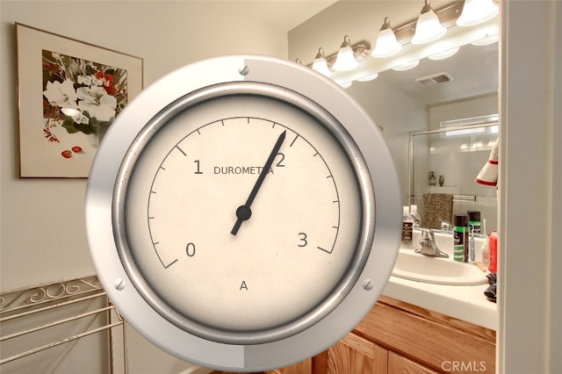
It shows 1.9 (A)
